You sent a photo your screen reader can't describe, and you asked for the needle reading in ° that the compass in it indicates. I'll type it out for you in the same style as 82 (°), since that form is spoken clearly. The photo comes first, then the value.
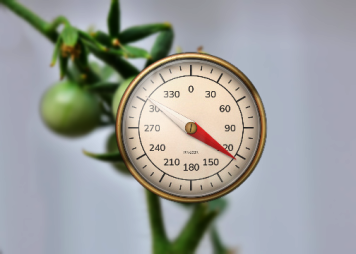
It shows 125 (°)
